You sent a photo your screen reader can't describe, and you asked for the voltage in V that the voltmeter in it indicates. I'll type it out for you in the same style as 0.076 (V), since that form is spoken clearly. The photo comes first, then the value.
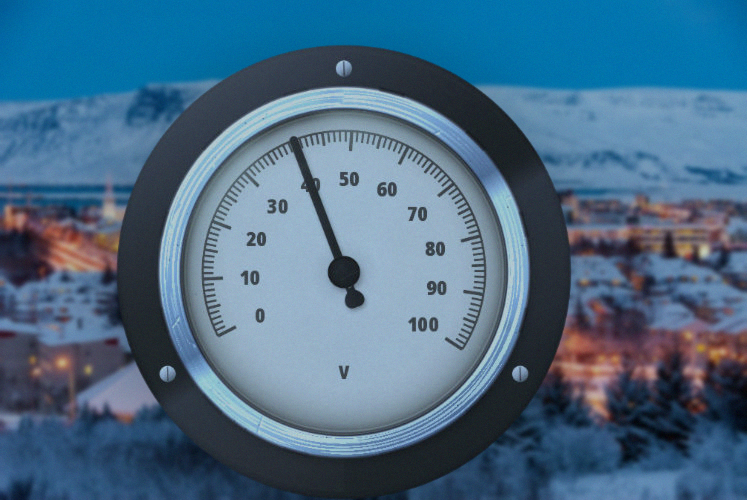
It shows 40 (V)
